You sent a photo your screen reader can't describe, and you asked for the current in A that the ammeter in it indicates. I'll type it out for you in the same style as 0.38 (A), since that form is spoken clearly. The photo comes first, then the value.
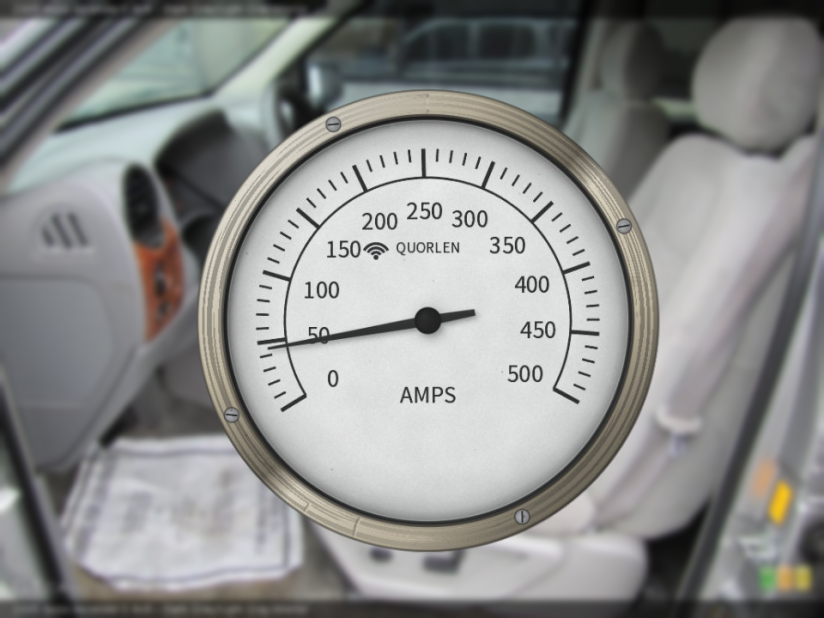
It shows 45 (A)
